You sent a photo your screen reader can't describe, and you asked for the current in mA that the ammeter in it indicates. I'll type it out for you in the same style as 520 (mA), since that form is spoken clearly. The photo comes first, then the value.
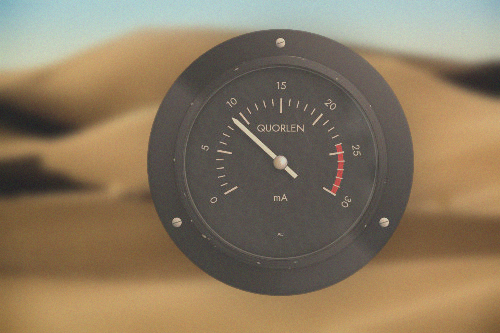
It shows 9 (mA)
